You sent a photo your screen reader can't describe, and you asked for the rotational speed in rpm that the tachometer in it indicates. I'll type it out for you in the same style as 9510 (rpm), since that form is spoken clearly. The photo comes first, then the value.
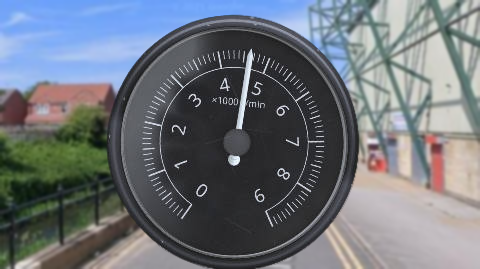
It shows 4600 (rpm)
